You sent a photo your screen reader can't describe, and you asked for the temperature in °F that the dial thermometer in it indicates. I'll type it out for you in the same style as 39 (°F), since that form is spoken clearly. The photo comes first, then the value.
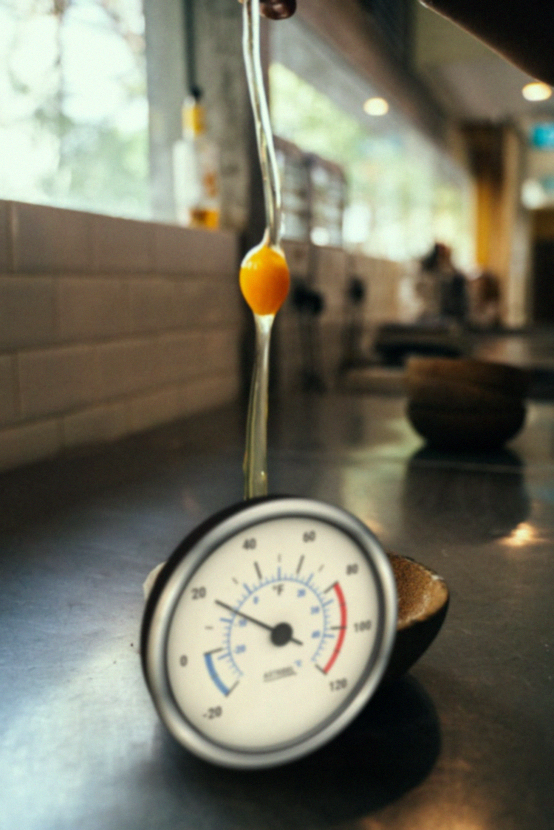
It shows 20 (°F)
